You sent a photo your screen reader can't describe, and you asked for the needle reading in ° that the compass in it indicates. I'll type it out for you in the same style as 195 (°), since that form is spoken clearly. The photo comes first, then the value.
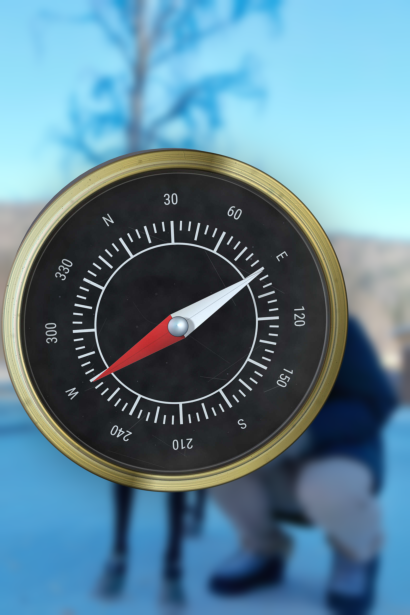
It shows 270 (°)
